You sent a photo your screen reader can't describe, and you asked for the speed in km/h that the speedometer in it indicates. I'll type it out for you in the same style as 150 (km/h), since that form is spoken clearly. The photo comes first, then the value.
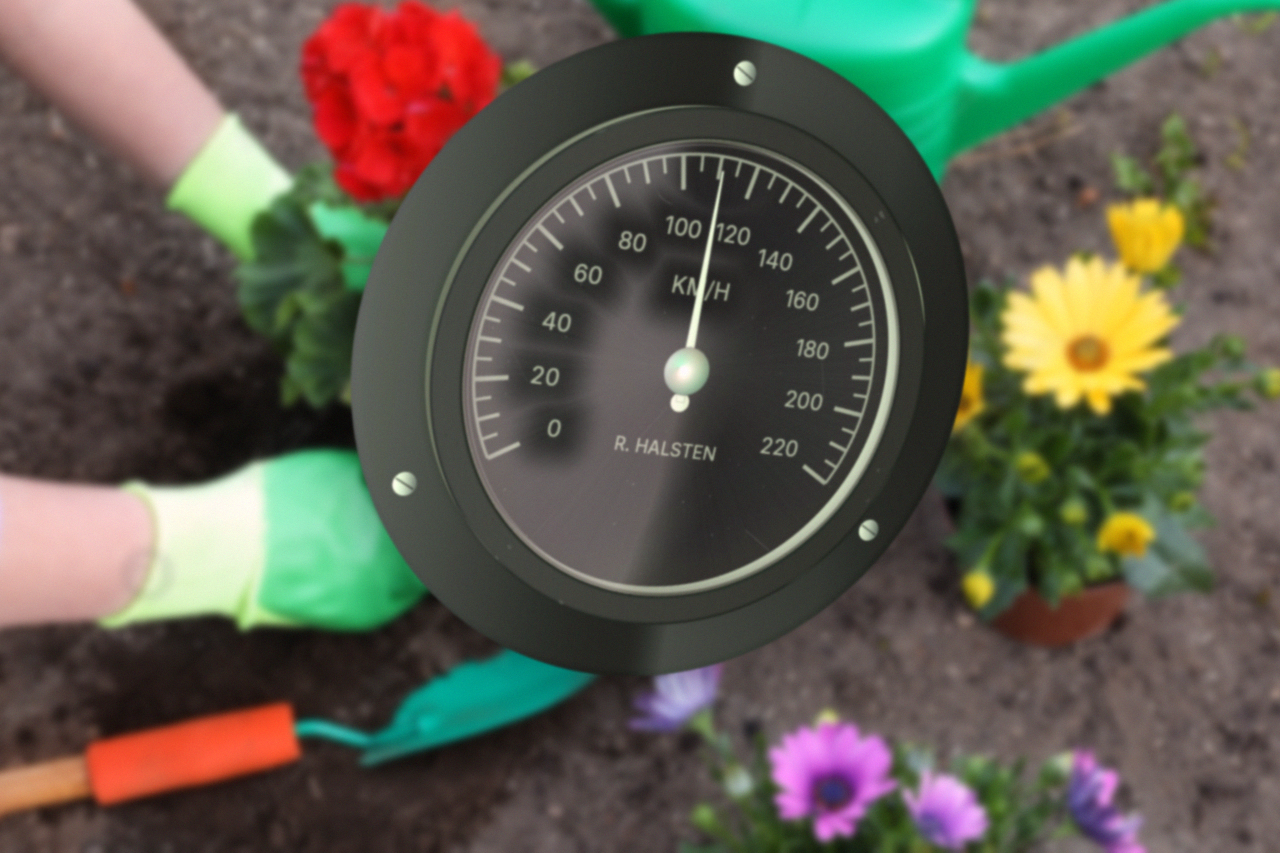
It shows 110 (km/h)
